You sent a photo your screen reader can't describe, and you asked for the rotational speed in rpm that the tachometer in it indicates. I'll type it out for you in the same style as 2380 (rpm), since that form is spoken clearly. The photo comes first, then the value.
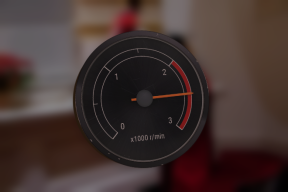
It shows 2500 (rpm)
